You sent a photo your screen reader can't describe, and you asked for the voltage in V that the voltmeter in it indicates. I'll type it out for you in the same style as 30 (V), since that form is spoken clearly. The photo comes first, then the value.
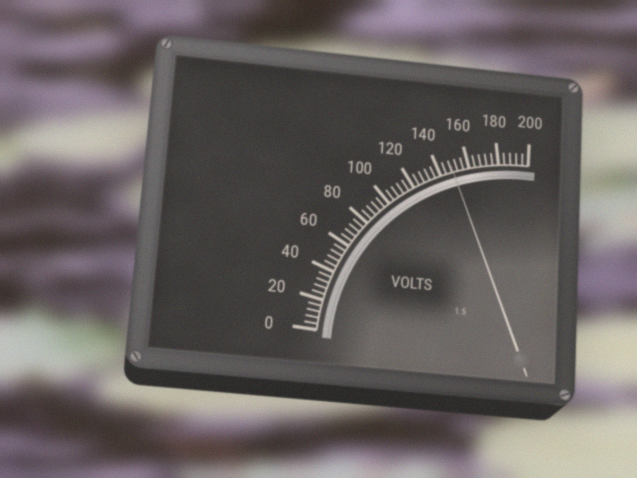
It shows 148 (V)
